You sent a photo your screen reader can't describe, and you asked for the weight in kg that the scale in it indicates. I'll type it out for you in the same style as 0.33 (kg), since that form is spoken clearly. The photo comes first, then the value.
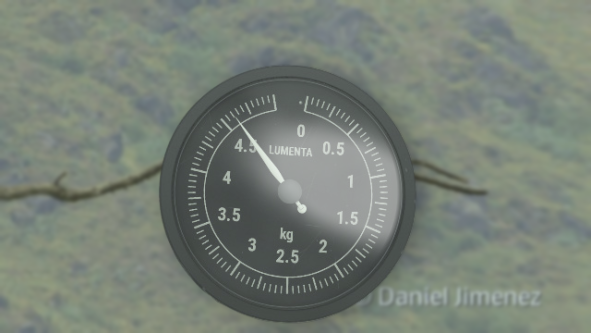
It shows 4.6 (kg)
